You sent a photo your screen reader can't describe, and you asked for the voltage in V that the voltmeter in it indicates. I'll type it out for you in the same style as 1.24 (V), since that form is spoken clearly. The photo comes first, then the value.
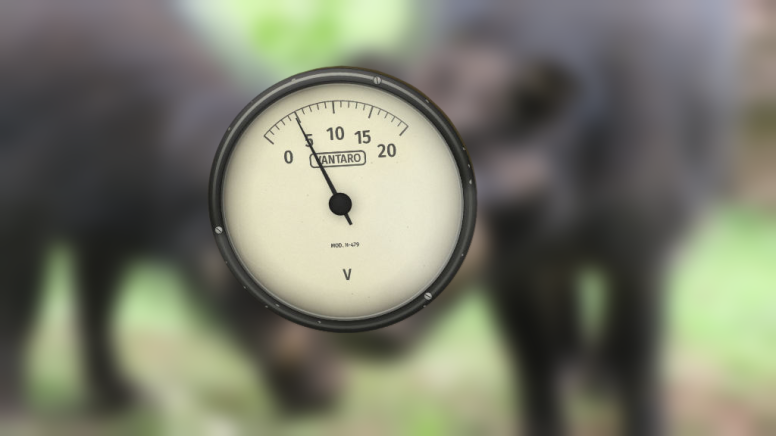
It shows 5 (V)
